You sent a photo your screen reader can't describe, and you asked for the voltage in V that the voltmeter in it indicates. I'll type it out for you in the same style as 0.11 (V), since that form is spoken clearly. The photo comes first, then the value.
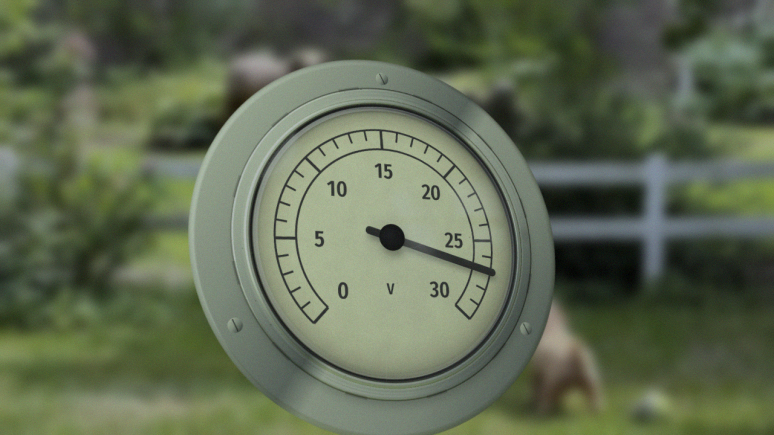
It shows 27 (V)
